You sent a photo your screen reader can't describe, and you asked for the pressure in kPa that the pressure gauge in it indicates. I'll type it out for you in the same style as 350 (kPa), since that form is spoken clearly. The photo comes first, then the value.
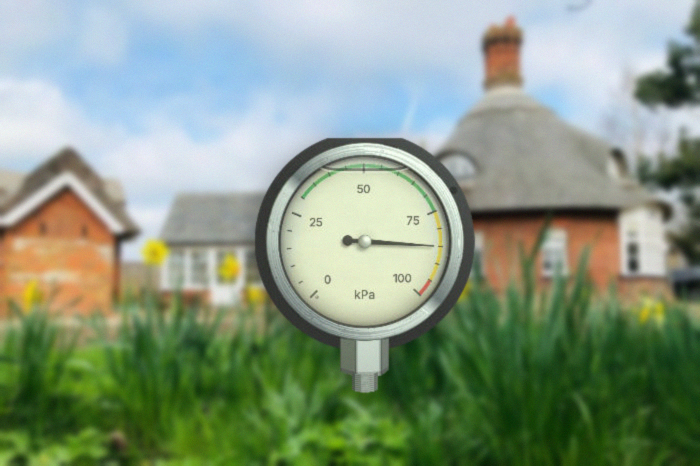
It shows 85 (kPa)
